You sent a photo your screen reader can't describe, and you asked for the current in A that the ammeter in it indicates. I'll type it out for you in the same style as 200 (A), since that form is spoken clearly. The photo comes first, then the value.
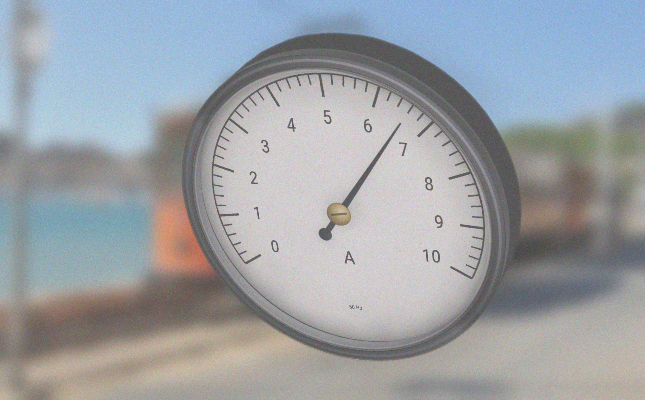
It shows 6.6 (A)
